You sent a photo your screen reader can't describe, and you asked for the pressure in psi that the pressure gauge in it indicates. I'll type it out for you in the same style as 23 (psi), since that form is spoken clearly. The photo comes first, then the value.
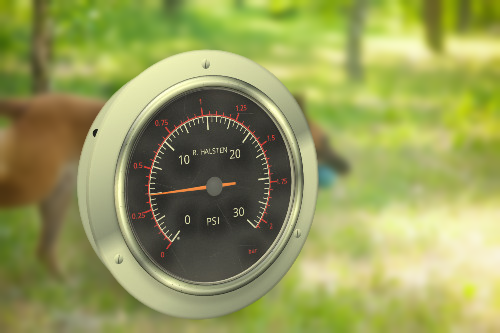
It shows 5 (psi)
